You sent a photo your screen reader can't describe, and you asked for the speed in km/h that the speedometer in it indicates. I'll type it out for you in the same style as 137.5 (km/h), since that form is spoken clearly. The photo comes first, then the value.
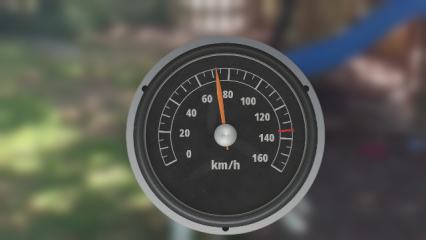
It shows 72.5 (km/h)
